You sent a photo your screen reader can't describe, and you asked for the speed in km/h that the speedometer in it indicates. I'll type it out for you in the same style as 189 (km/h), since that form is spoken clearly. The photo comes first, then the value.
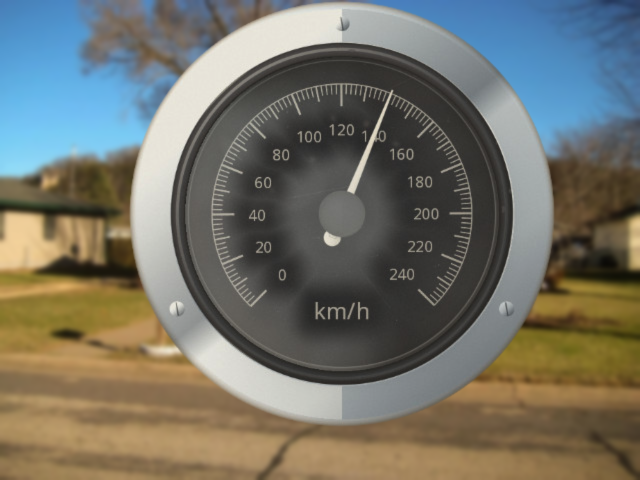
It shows 140 (km/h)
